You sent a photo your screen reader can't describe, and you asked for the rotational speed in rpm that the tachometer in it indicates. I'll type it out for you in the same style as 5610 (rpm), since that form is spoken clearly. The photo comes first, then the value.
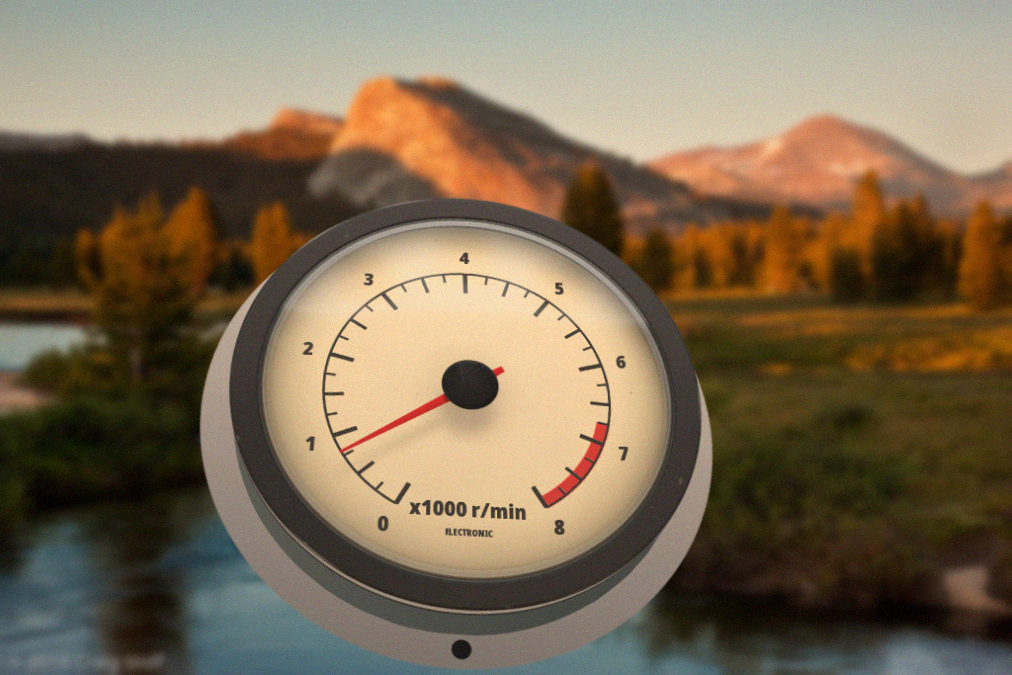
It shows 750 (rpm)
